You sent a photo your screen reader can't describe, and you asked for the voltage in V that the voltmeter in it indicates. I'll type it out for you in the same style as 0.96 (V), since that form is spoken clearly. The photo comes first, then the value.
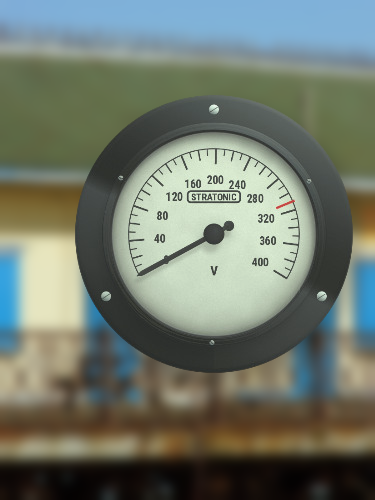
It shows 0 (V)
